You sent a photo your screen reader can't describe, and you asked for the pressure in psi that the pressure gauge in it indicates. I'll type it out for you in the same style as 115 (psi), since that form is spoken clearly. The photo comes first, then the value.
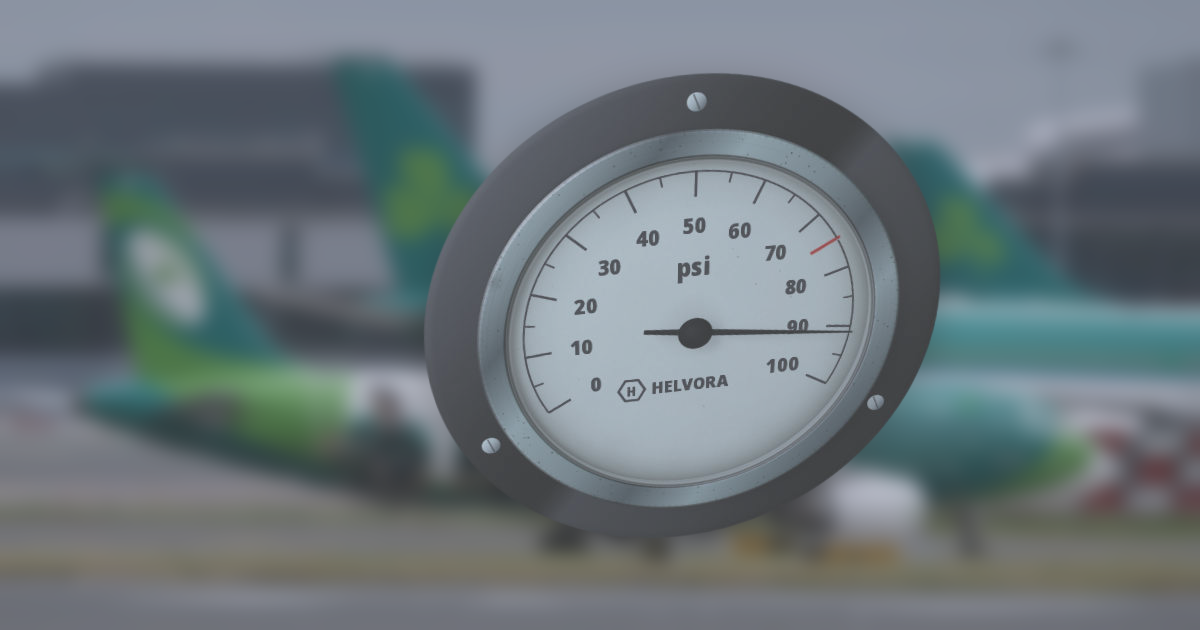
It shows 90 (psi)
